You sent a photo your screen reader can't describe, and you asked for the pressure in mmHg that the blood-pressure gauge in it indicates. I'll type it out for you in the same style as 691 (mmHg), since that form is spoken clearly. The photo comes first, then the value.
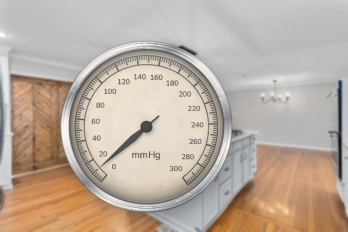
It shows 10 (mmHg)
